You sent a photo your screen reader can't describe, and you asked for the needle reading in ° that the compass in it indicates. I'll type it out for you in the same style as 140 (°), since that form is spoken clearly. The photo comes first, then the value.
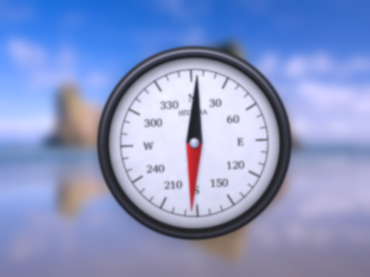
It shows 185 (°)
